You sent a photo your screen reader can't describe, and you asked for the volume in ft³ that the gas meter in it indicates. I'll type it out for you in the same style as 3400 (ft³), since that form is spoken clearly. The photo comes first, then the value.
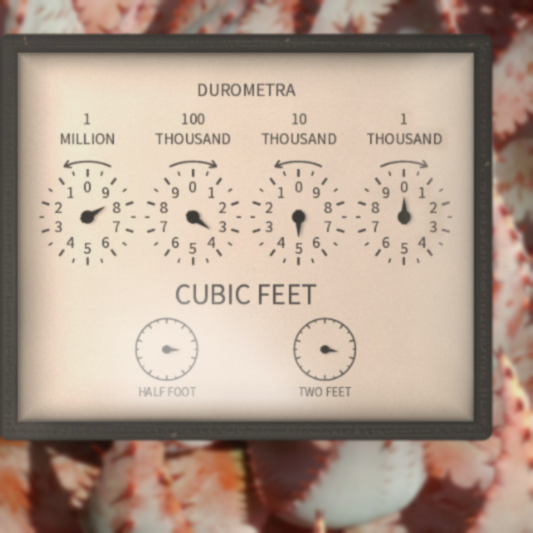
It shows 835000 (ft³)
